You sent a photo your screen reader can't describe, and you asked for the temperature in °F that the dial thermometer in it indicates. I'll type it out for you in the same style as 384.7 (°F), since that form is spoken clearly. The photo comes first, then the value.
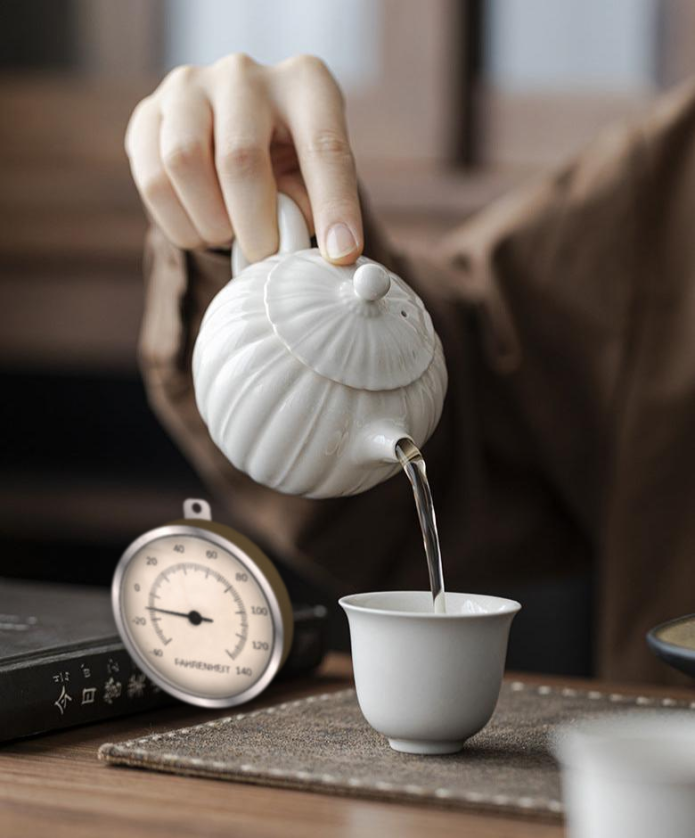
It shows -10 (°F)
